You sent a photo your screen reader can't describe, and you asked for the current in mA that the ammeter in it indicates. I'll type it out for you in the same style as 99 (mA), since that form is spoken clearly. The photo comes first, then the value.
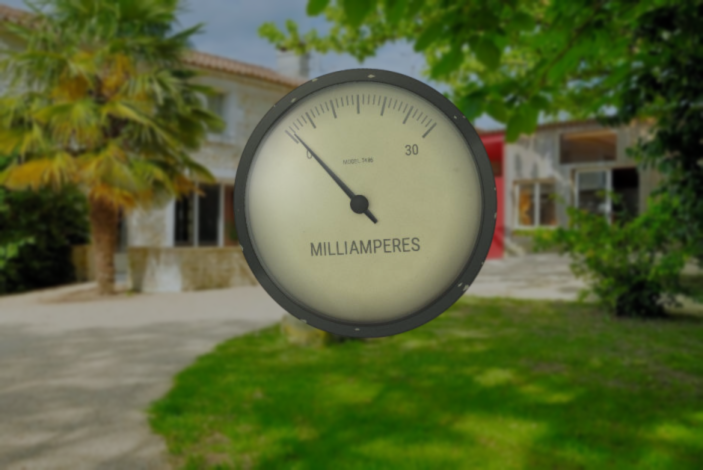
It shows 1 (mA)
